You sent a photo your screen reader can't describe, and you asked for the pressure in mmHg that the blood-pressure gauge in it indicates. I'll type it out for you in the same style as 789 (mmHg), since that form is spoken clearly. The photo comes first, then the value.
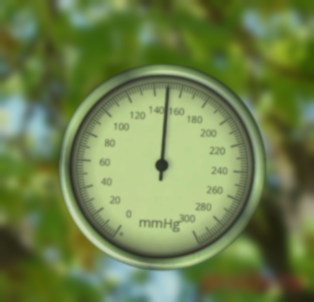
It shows 150 (mmHg)
